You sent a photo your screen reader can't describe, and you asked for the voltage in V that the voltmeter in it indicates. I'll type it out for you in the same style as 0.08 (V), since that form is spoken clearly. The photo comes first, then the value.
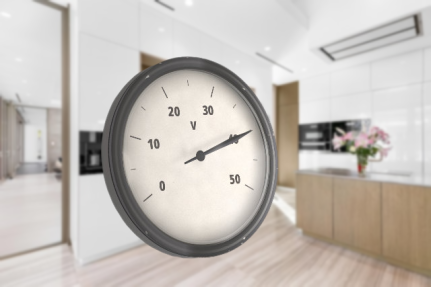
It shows 40 (V)
